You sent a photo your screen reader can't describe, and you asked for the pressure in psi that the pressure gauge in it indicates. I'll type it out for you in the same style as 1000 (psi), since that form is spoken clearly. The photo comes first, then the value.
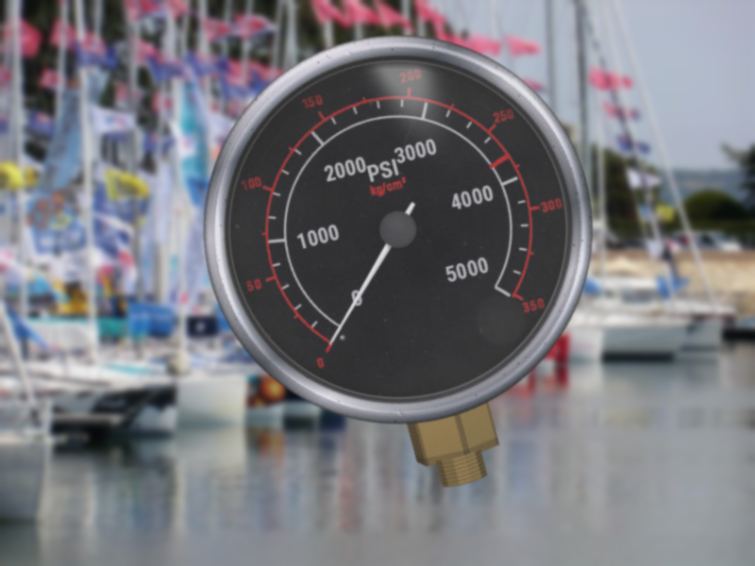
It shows 0 (psi)
